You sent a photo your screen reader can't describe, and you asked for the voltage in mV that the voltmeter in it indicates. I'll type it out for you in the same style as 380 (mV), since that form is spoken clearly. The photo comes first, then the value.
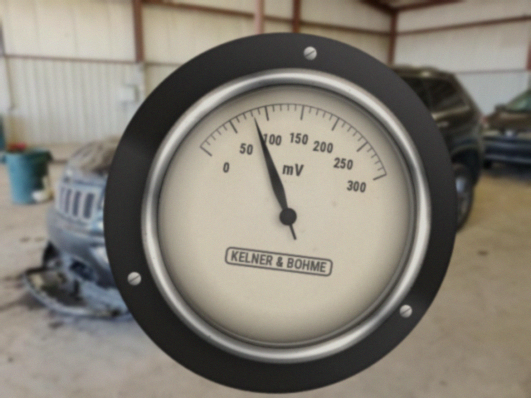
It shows 80 (mV)
